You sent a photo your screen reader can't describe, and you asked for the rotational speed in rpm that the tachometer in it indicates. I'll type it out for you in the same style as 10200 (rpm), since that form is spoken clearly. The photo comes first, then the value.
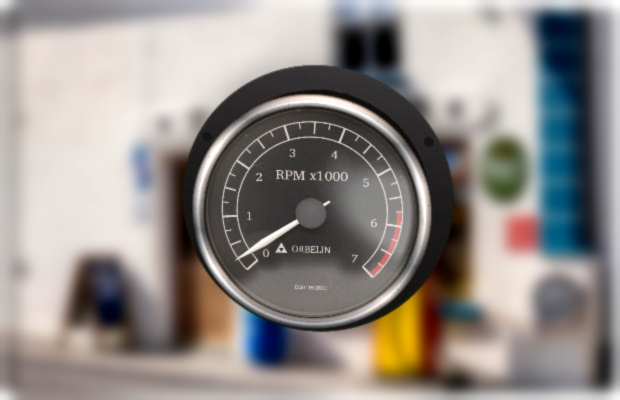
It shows 250 (rpm)
